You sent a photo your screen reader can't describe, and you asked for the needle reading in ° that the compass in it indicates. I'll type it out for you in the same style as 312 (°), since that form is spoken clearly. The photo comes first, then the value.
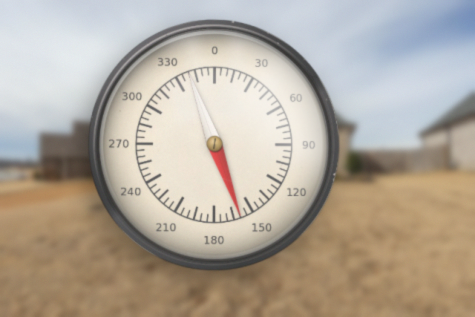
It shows 160 (°)
